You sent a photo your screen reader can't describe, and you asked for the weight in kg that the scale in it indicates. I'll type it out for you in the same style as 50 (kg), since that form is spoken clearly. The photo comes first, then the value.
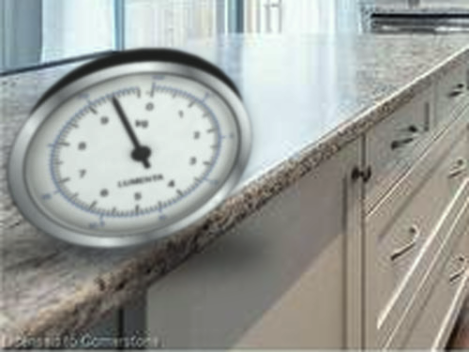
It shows 9.5 (kg)
